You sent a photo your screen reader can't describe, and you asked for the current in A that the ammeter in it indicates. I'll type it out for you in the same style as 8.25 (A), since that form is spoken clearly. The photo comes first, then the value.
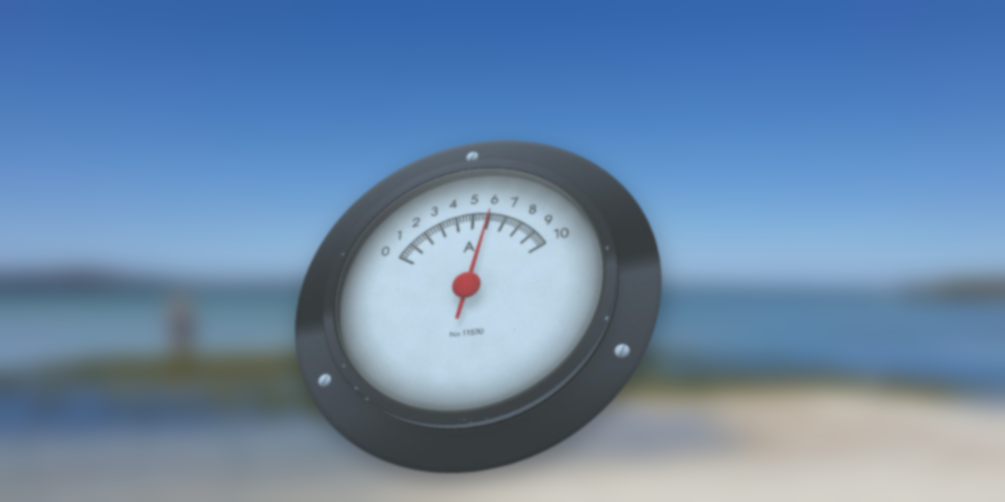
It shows 6 (A)
